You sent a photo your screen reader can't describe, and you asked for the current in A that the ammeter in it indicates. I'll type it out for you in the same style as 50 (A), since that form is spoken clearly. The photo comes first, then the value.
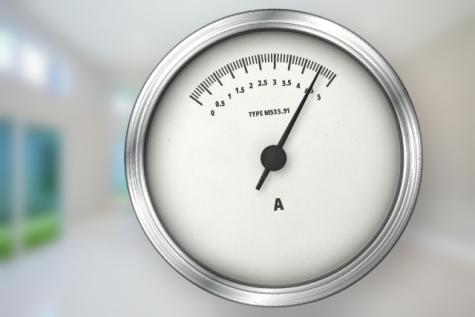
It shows 4.5 (A)
